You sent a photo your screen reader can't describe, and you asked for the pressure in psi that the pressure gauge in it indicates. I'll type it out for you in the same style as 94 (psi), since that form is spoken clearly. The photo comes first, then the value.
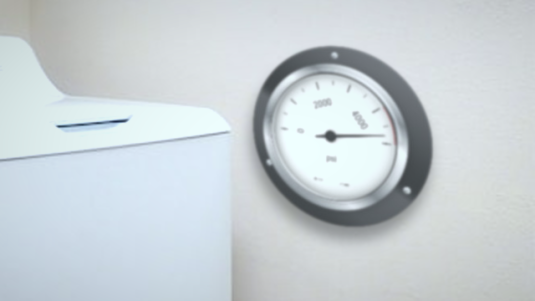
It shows 4750 (psi)
